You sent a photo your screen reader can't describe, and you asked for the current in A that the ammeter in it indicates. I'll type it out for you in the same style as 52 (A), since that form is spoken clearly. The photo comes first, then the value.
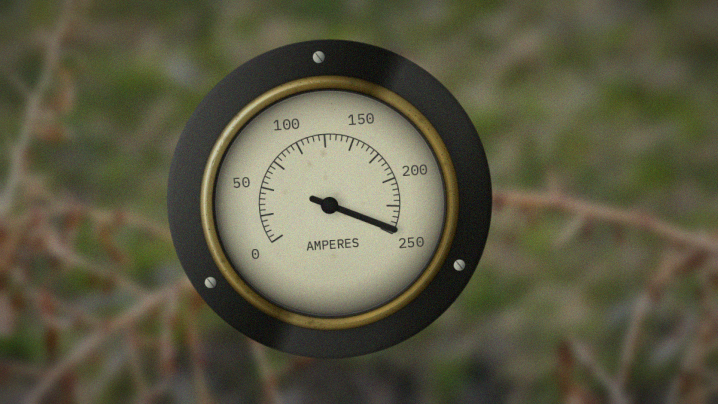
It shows 245 (A)
